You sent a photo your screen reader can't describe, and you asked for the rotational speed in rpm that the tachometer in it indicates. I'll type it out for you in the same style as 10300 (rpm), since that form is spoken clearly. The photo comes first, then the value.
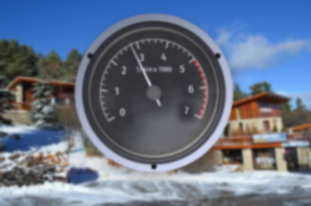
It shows 2800 (rpm)
